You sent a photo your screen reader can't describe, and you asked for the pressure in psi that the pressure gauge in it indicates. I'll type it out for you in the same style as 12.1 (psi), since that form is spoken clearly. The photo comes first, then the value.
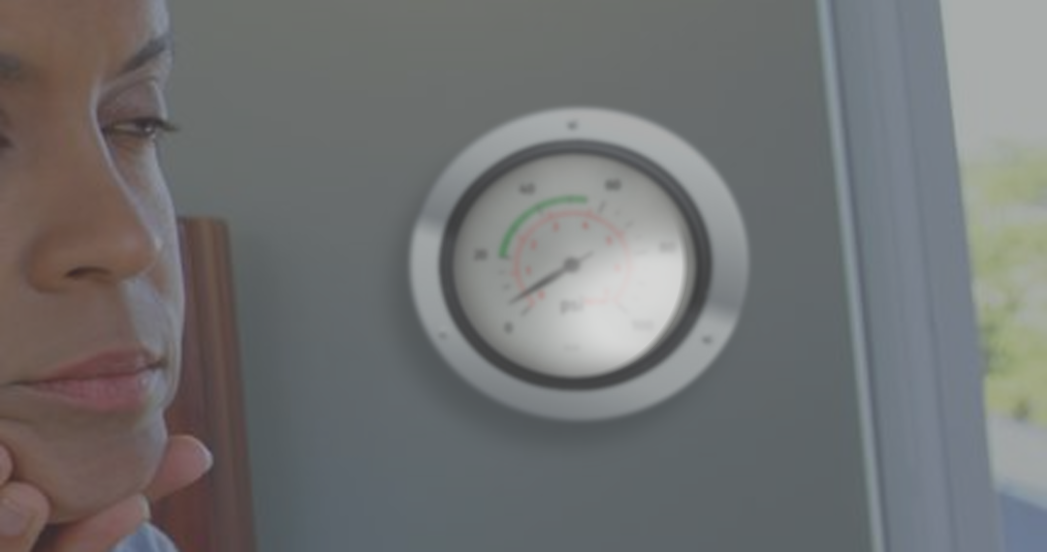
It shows 5 (psi)
